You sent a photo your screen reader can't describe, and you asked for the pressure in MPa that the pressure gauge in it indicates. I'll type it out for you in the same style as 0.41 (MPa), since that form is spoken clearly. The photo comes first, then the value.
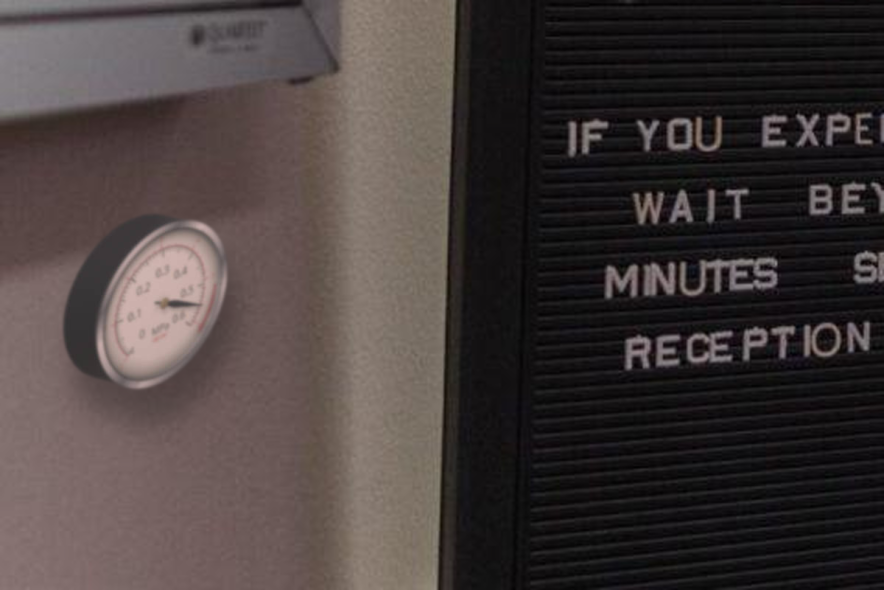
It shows 0.55 (MPa)
